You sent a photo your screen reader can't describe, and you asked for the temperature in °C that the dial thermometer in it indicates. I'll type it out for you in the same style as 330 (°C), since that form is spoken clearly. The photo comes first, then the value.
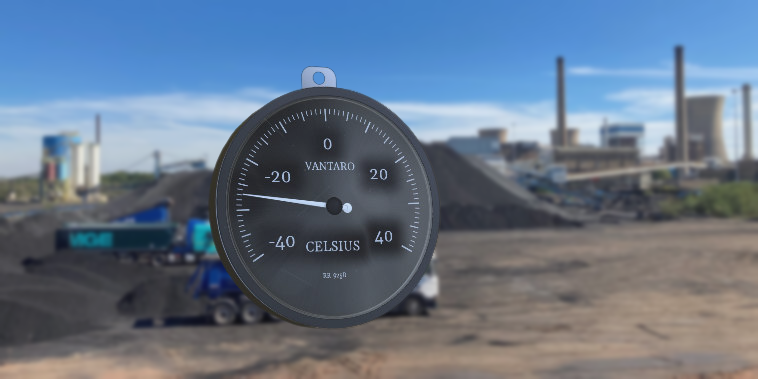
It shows -27 (°C)
